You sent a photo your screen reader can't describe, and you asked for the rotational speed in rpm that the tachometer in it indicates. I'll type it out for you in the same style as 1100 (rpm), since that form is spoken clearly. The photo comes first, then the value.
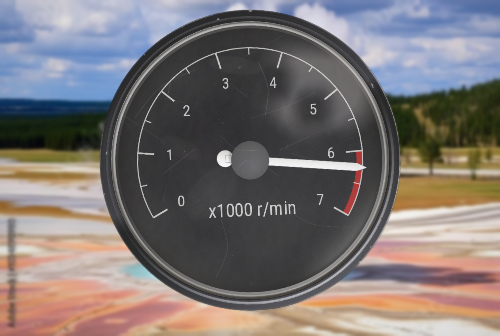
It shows 6250 (rpm)
